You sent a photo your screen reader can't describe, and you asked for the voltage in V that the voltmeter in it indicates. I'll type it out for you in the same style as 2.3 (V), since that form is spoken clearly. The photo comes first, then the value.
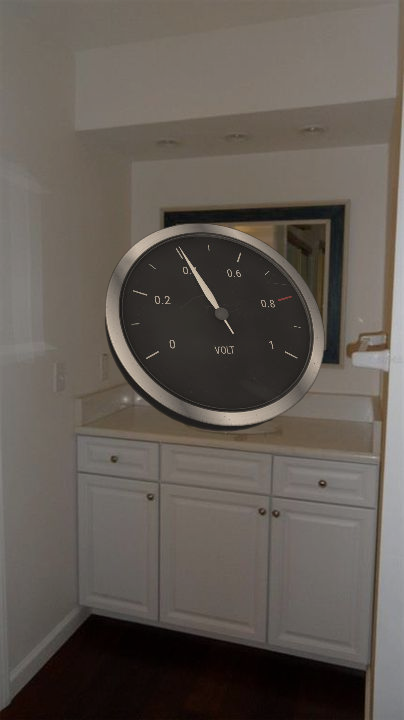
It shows 0.4 (V)
